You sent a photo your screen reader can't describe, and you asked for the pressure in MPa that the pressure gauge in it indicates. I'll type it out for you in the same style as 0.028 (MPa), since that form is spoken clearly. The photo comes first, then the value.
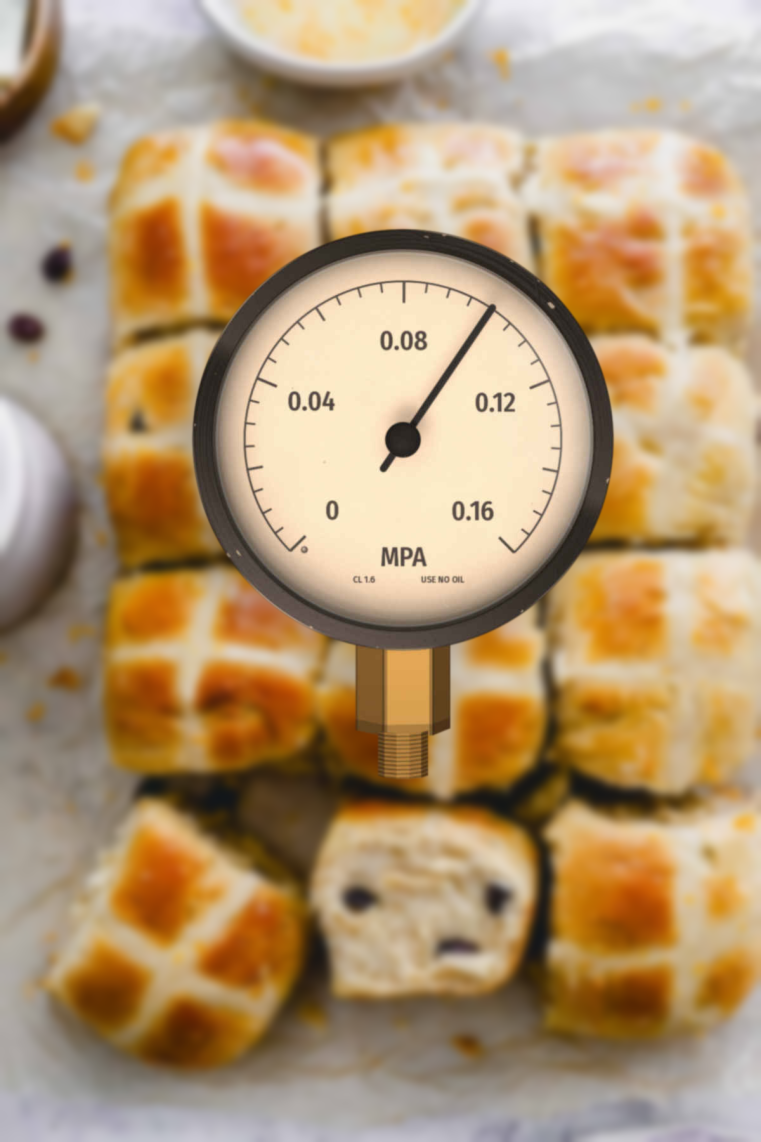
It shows 0.1 (MPa)
